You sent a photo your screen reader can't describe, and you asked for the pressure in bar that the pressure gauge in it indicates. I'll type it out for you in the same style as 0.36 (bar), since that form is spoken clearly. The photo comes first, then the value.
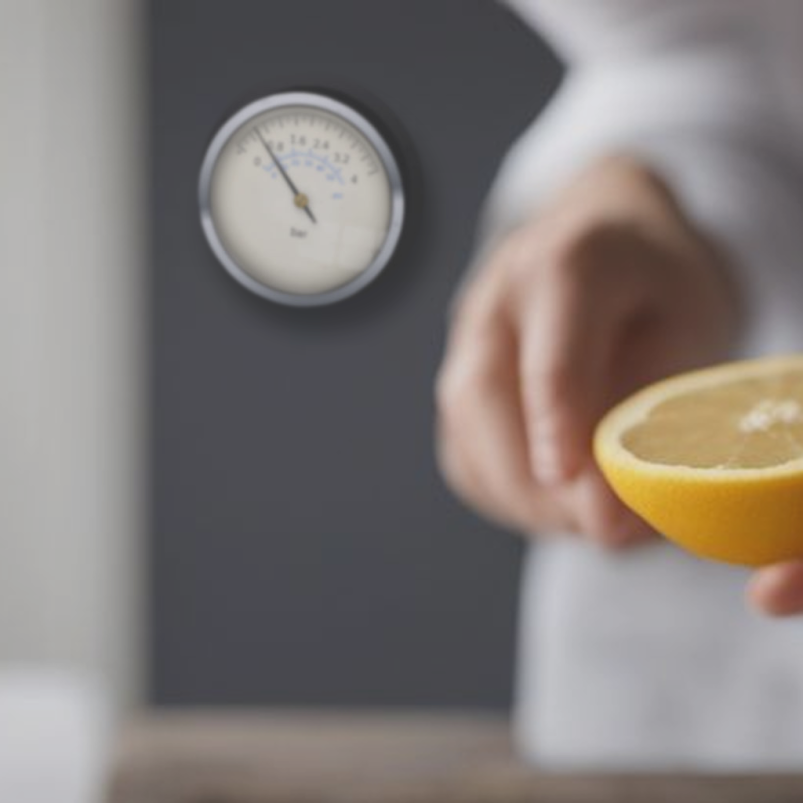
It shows 0.6 (bar)
